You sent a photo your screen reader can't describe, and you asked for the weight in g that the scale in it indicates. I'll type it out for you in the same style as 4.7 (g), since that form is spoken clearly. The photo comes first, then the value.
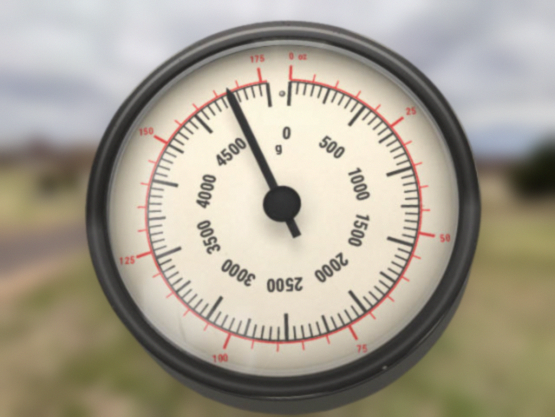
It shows 4750 (g)
